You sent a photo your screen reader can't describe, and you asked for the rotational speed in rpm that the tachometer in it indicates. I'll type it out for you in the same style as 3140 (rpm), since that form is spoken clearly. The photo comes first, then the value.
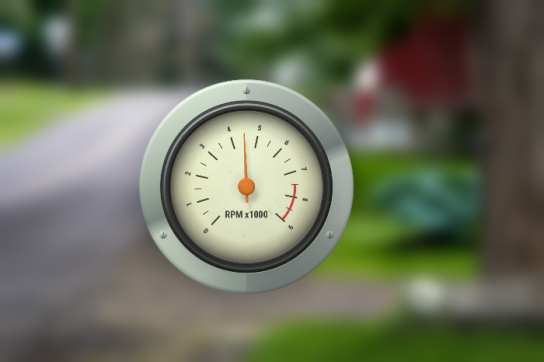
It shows 4500 (rpm)
